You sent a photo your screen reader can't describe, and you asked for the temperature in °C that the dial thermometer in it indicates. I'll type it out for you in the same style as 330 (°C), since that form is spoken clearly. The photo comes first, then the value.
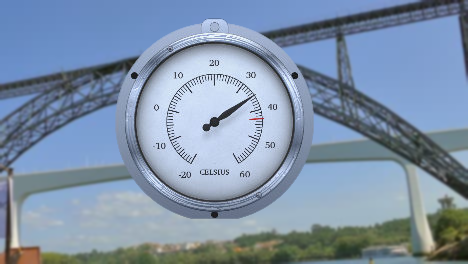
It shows 35 (°C)
